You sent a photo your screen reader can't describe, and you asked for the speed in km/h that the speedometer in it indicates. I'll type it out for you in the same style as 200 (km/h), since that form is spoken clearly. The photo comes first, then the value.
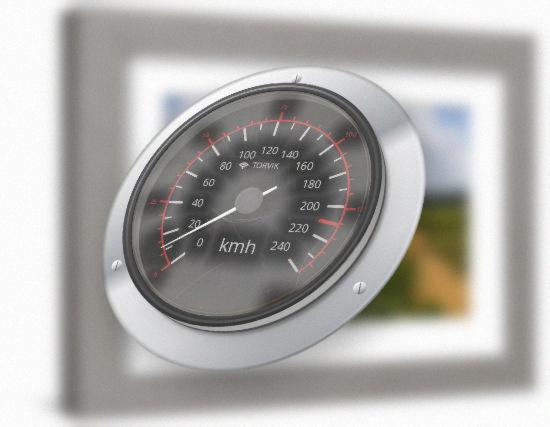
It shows 10 (km/h)
